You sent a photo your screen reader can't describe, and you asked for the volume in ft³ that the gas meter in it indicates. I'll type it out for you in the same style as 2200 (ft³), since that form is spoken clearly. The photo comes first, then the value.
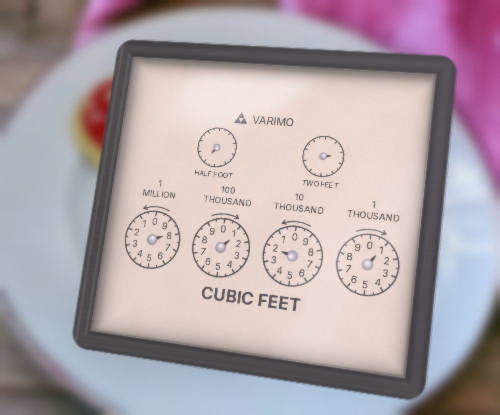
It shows 812100 (ft³)
